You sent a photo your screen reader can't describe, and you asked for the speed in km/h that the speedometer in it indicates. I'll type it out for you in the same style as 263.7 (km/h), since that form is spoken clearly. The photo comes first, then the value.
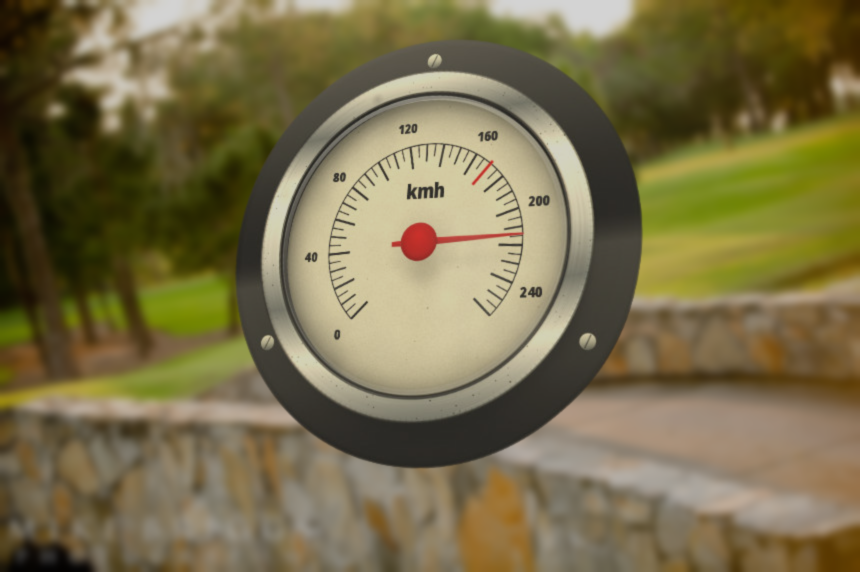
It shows 215 (km/h)
